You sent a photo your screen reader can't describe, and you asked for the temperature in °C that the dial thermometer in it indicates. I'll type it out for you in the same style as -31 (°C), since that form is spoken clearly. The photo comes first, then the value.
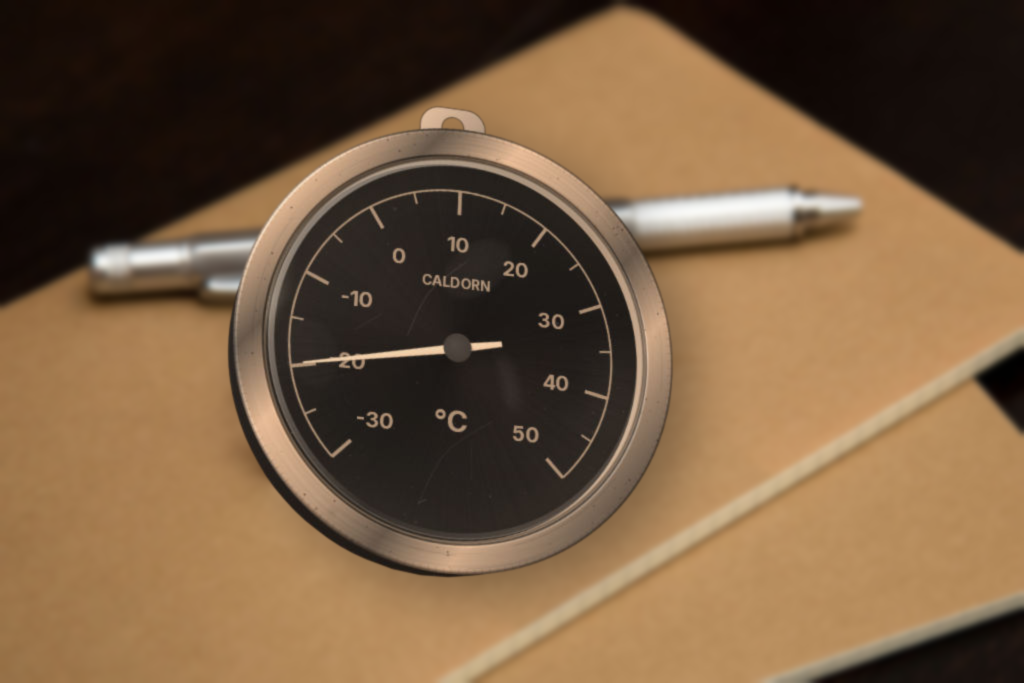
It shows -20 (°C)
